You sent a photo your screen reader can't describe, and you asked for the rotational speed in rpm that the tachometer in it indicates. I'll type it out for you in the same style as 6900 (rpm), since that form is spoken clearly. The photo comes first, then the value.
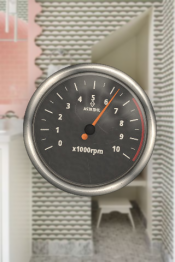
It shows 6250 (rpm)
